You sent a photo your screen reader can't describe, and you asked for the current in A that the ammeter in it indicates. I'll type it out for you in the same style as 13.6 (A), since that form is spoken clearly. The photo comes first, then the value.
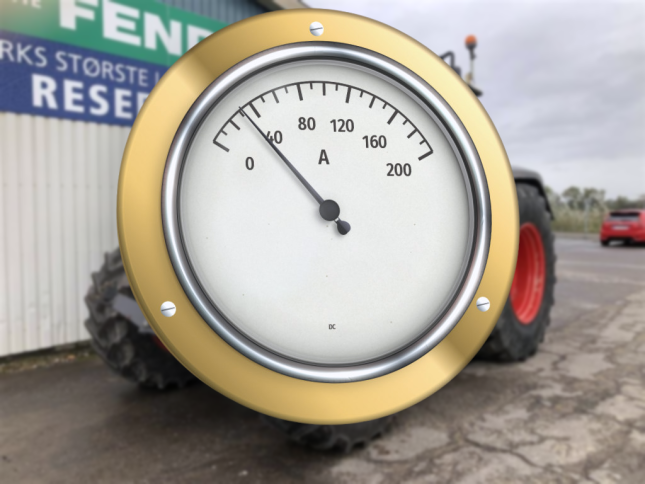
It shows 30 (A)
